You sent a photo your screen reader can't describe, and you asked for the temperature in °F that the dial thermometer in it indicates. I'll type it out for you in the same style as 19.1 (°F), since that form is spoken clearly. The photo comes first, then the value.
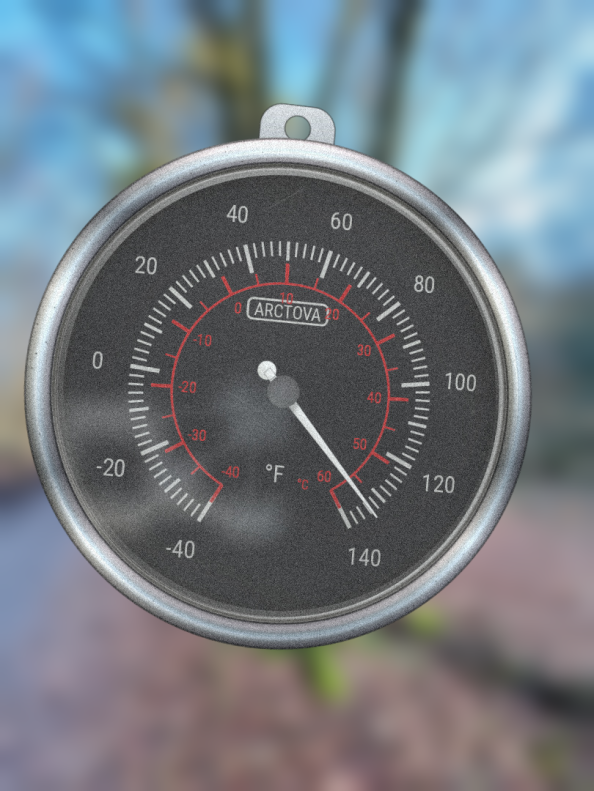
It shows 134 (°F)
